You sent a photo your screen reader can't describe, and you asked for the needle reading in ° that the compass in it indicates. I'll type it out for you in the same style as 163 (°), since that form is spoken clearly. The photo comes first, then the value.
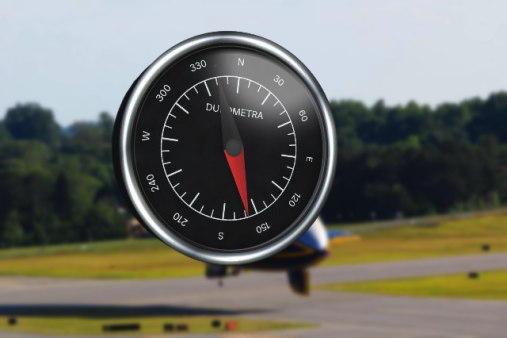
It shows 160 (°)
